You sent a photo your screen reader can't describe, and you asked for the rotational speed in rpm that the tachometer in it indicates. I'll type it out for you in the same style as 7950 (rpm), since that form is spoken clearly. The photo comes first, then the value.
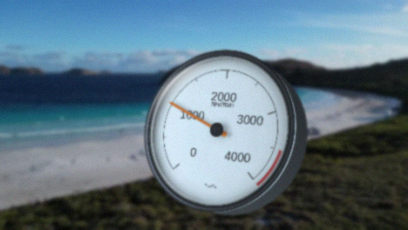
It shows 1000 (rpm)
